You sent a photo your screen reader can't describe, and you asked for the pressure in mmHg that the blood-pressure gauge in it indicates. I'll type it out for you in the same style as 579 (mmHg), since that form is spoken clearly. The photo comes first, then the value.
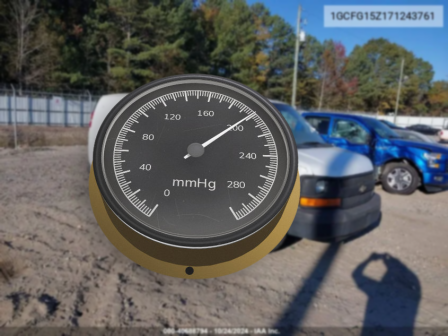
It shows 200 (mmHg)
